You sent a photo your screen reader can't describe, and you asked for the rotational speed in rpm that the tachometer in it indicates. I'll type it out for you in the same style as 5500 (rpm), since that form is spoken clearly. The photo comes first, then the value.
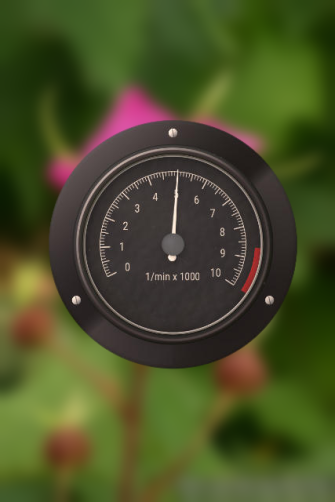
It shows 5000 (rpm)
